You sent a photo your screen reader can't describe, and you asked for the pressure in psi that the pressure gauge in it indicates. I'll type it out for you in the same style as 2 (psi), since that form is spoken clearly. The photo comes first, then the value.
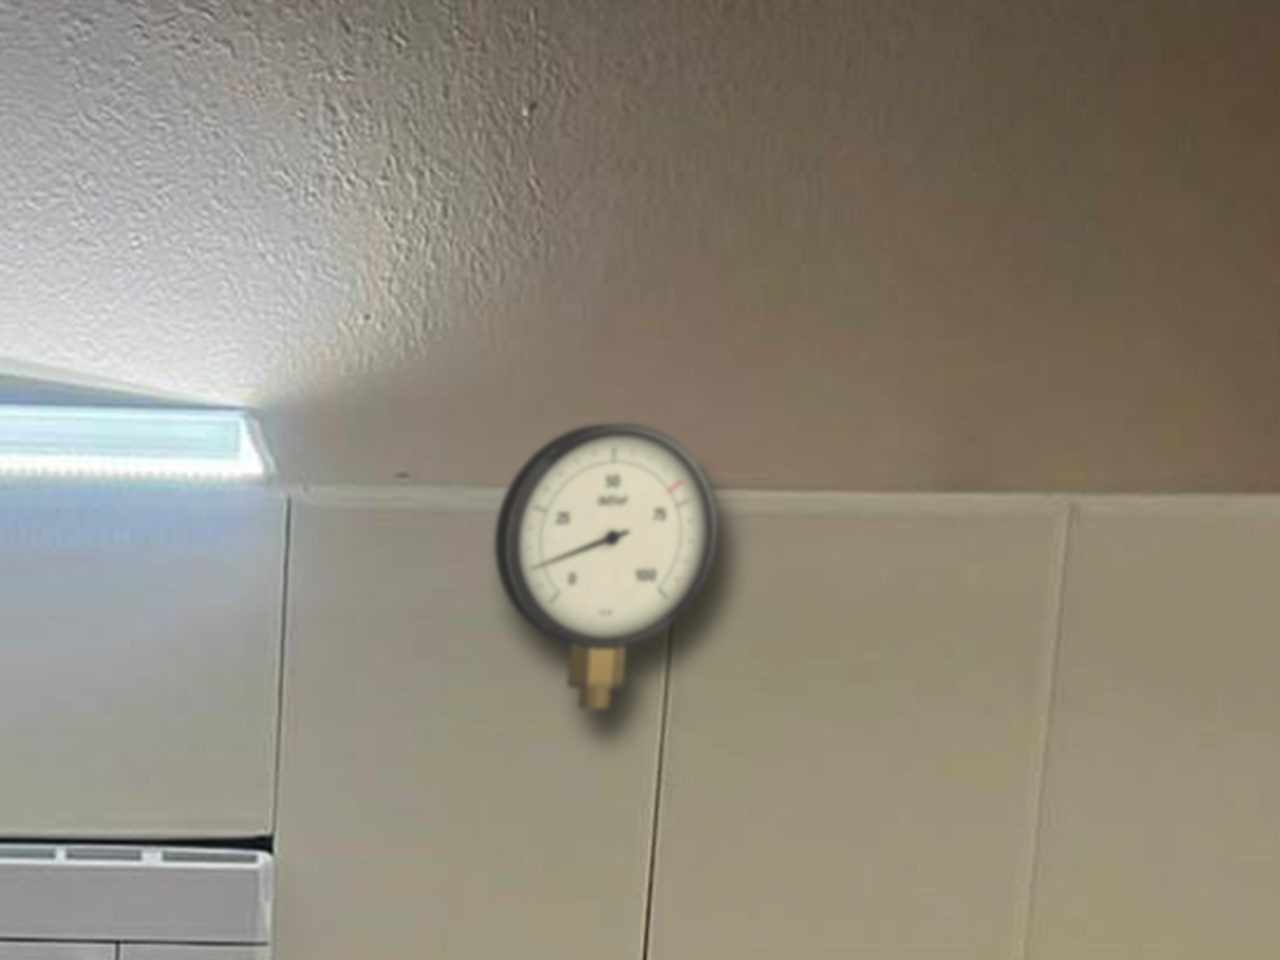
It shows 10 (psi)
